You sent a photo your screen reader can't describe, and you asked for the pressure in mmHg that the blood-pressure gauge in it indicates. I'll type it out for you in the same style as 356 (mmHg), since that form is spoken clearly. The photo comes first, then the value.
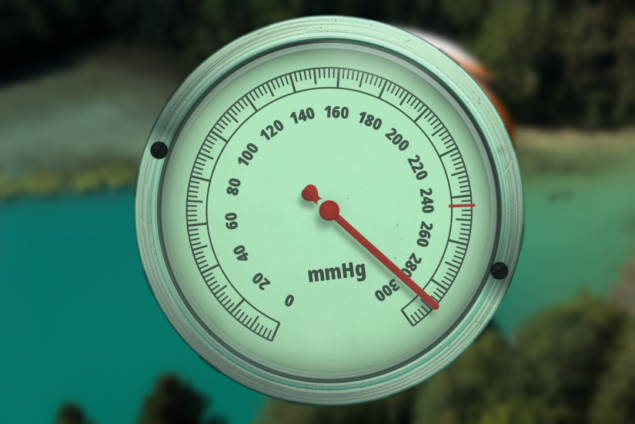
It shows 288 (mmHg)
